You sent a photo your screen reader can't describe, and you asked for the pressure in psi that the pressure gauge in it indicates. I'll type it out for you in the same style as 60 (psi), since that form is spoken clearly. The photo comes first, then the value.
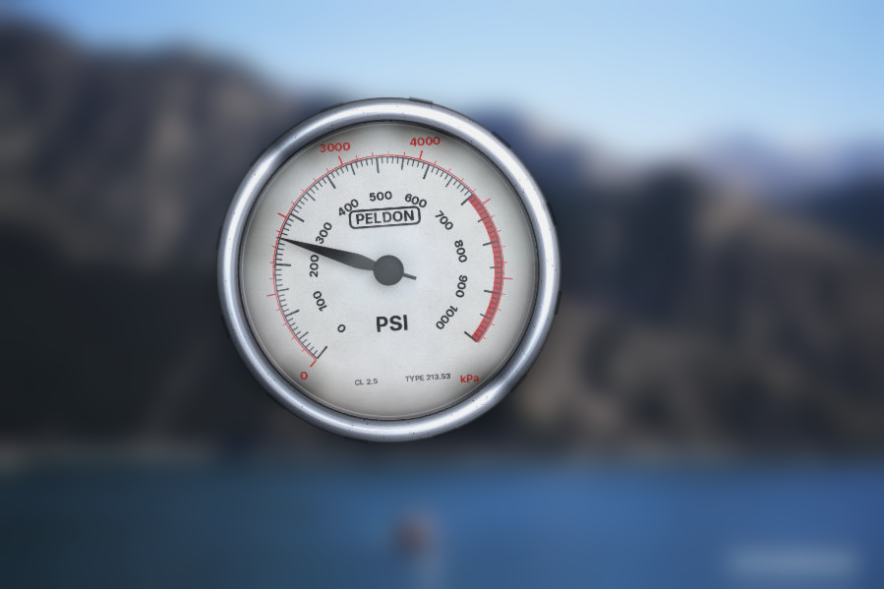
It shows 250 (psi)
